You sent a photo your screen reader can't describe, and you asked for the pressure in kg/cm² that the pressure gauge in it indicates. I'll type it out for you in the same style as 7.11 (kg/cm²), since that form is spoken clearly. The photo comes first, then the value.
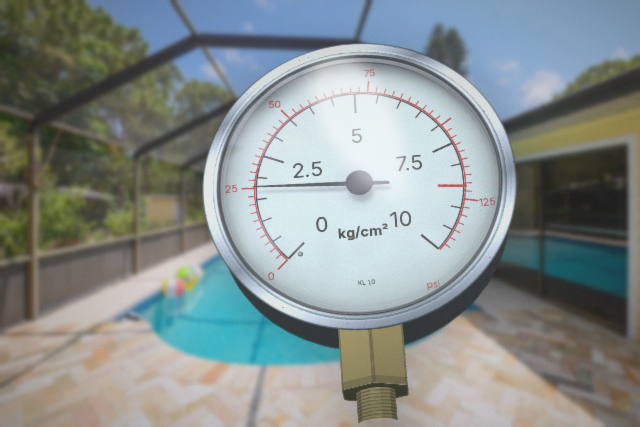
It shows 1.75 (kg/cm²)
